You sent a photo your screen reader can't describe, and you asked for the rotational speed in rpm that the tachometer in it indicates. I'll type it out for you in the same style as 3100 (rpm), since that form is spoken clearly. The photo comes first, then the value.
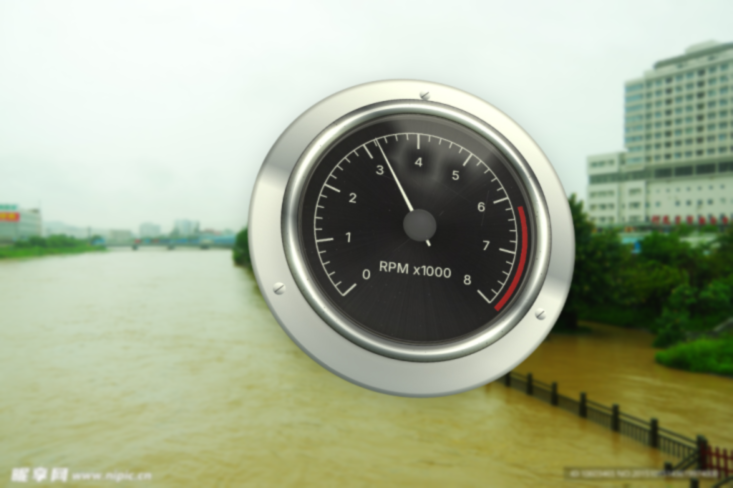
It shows 3200 (rpm)
